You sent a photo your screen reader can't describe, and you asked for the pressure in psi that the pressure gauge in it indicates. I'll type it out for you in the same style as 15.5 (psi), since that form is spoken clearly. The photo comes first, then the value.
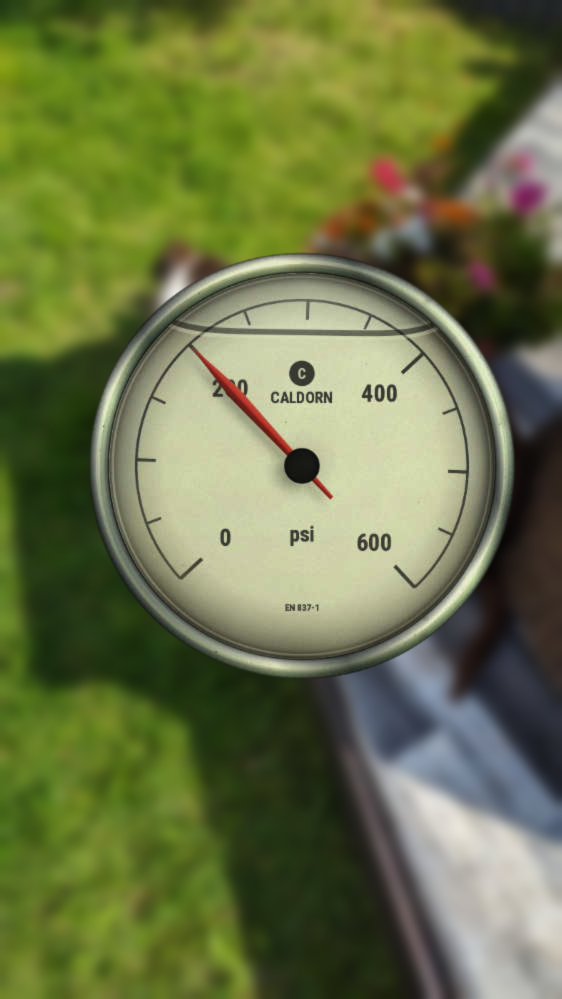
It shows 200 (psi)
